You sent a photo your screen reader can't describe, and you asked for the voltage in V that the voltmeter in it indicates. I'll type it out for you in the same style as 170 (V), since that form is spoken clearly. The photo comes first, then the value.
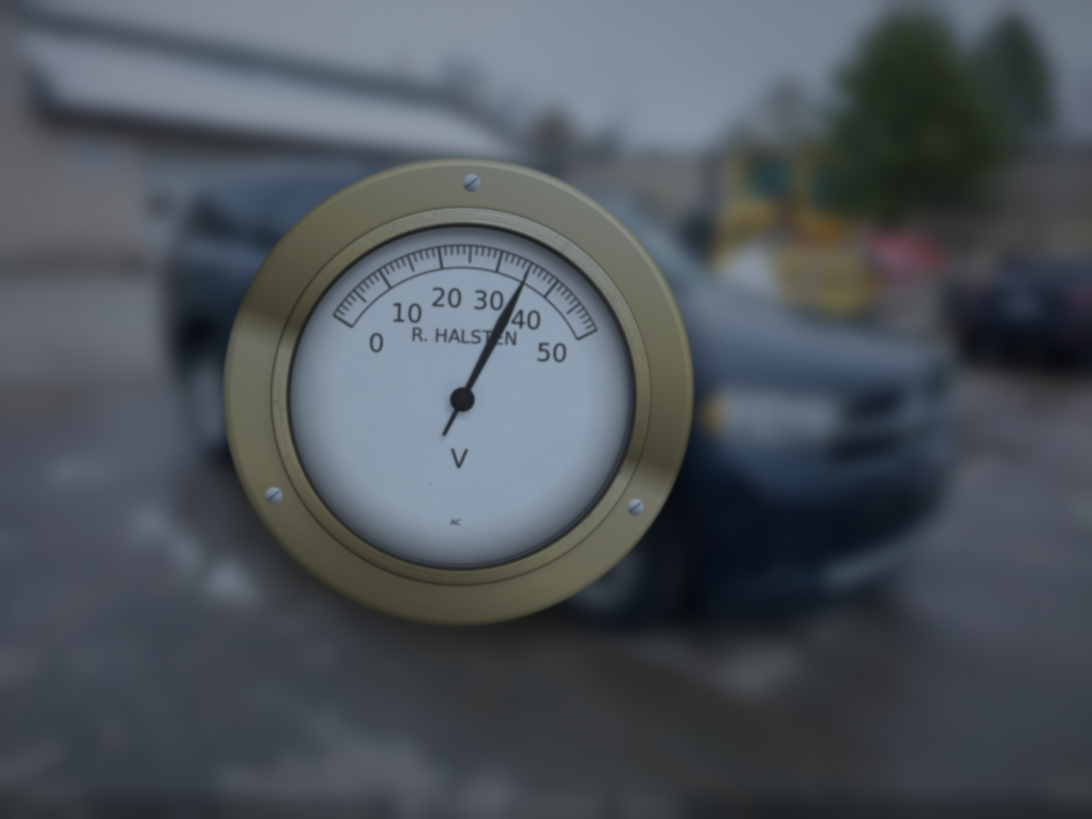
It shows 35 (V)
